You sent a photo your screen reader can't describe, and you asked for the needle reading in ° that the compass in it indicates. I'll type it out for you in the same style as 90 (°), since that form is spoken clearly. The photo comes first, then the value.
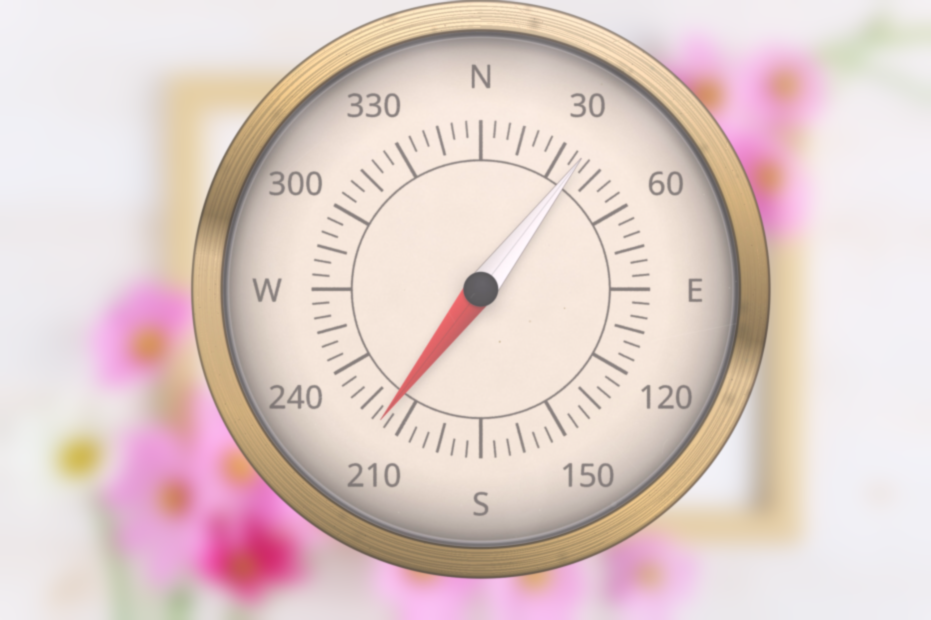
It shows 217.5 (°)
